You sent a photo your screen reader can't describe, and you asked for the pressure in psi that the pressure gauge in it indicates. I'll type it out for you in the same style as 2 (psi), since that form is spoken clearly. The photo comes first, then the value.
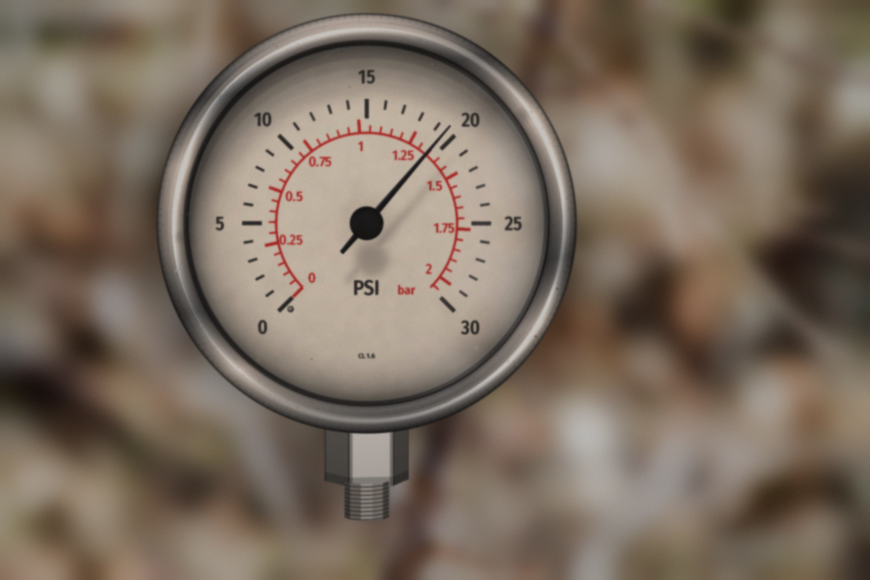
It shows 19.5 (psi)
